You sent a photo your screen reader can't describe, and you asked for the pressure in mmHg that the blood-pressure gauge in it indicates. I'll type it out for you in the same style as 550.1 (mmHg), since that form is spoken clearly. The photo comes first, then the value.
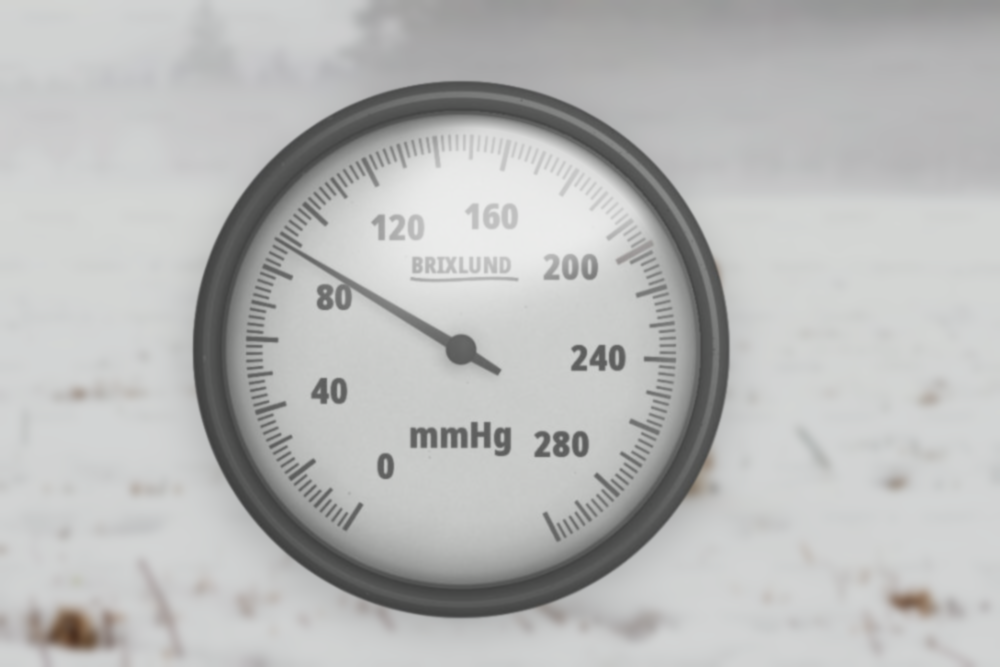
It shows 88 (mmHg)
